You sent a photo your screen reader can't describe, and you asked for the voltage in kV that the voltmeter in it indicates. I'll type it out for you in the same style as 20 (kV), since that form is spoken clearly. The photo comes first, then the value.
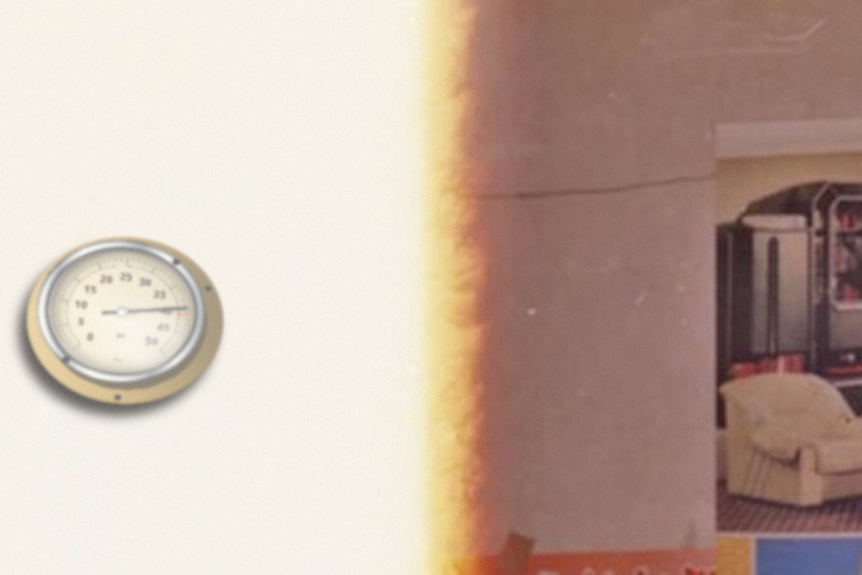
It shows 40 (kV)
